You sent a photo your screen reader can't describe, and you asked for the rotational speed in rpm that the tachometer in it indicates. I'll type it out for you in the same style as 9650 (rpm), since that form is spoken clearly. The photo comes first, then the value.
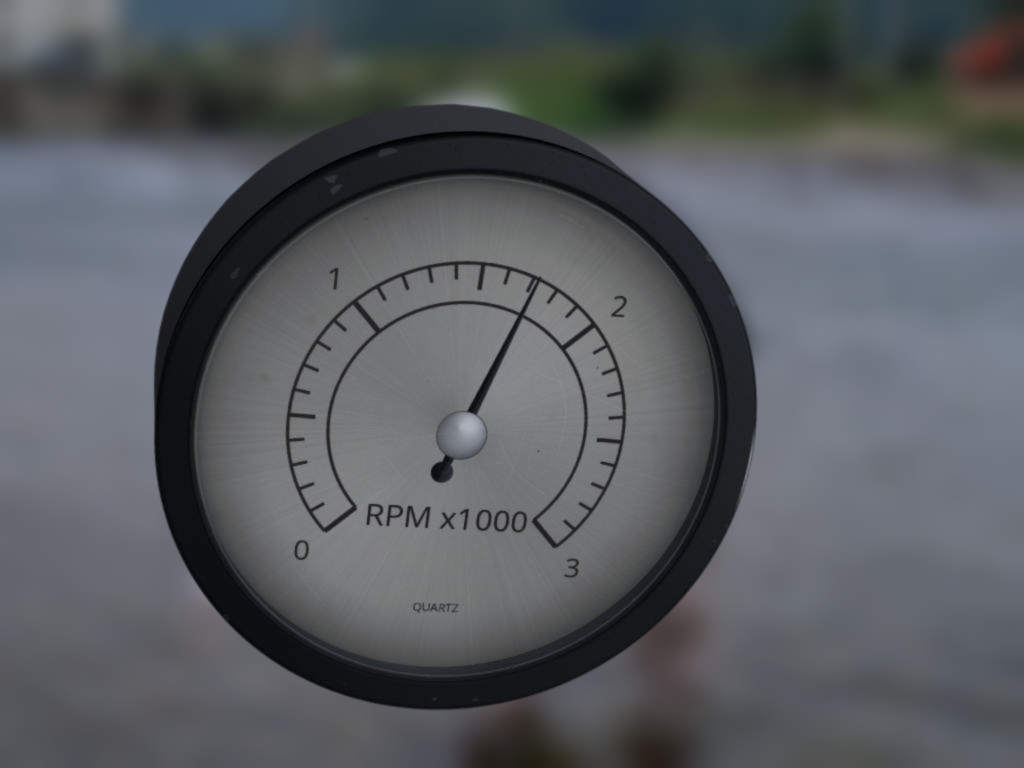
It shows 1700 (rpm)
